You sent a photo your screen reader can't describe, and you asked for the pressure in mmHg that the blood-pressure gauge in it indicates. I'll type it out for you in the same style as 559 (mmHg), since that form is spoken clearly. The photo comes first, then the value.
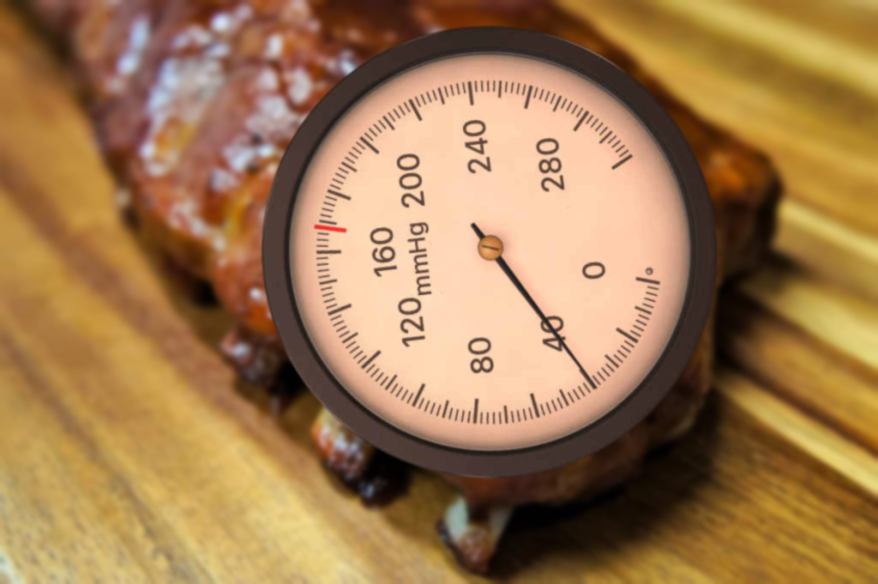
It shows 40 (mmHg)
